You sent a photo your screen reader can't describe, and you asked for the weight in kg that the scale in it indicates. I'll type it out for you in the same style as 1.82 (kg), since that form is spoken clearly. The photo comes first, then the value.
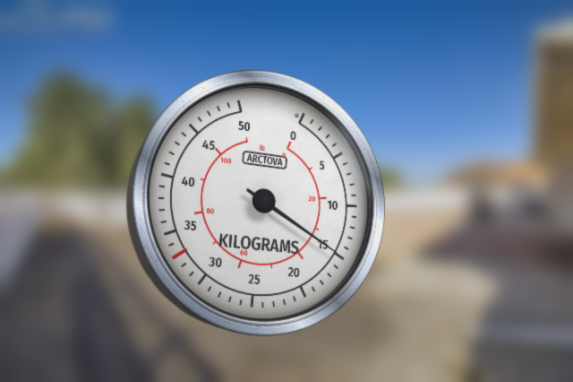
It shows 15 (kg)
